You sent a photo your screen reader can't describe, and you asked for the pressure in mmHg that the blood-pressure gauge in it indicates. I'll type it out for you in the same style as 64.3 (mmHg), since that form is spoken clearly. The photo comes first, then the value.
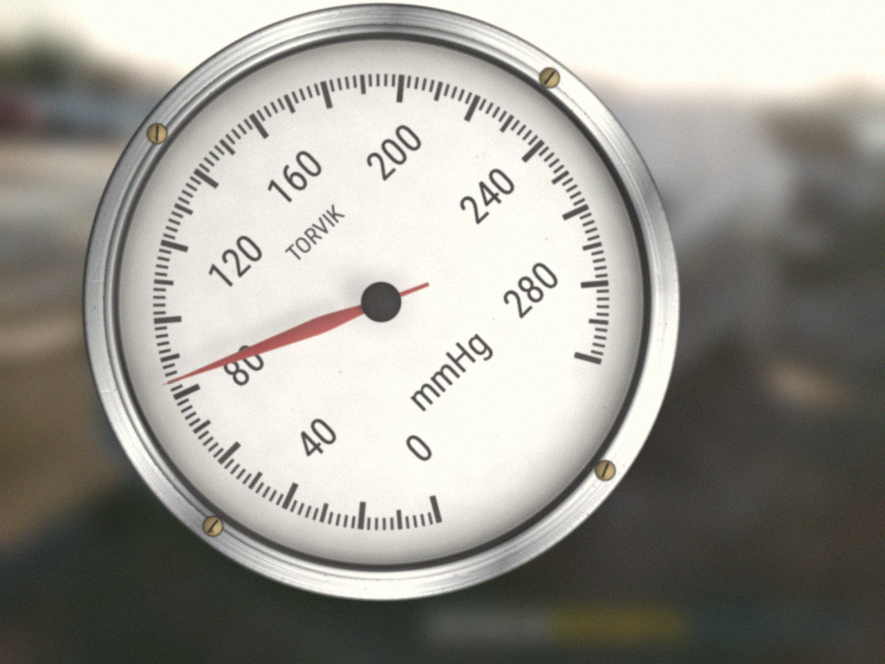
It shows 84 (mmHg)
